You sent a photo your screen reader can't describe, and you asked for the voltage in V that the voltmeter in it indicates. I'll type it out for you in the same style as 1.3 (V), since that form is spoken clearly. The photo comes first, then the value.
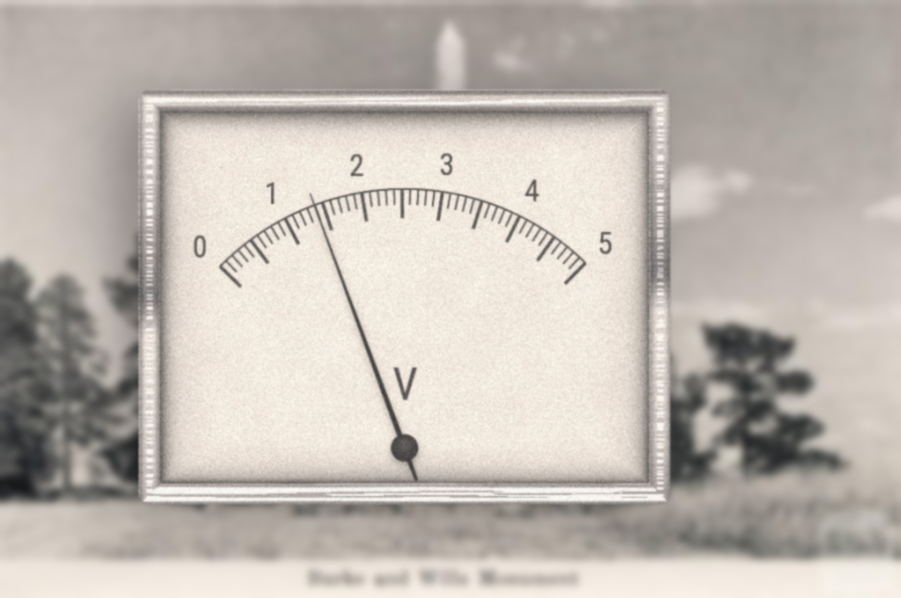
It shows 1.4 (V)
